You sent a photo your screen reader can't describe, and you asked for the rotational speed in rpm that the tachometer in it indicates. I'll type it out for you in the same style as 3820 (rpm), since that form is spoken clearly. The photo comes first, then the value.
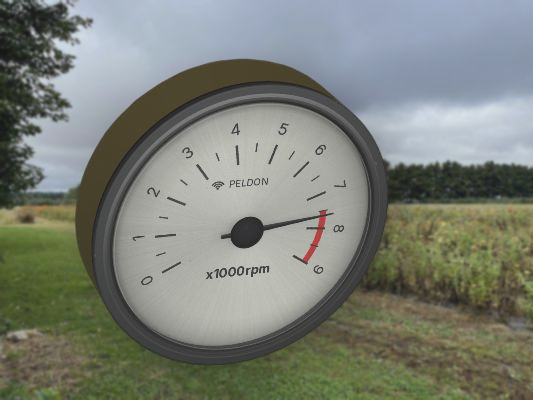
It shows 7500 (rpm)
